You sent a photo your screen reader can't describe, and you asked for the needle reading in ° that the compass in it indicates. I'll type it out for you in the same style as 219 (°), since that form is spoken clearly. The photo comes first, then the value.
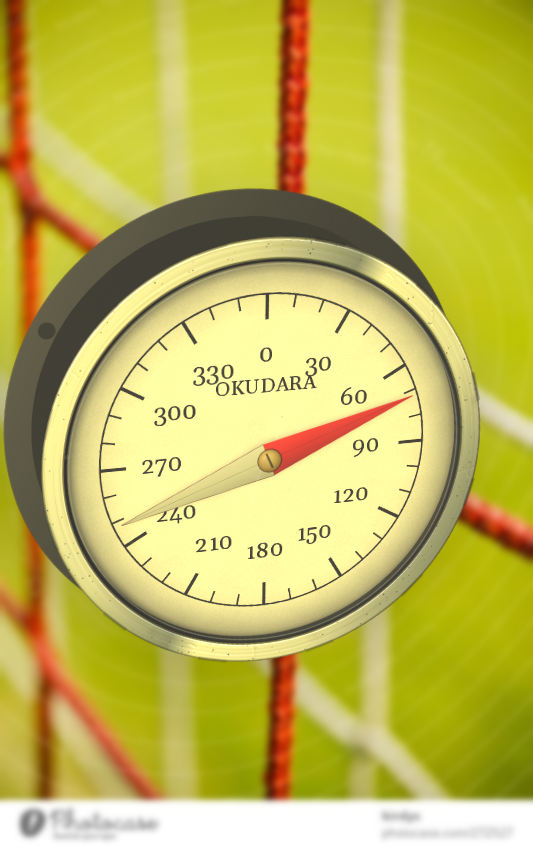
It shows 70 (°)
